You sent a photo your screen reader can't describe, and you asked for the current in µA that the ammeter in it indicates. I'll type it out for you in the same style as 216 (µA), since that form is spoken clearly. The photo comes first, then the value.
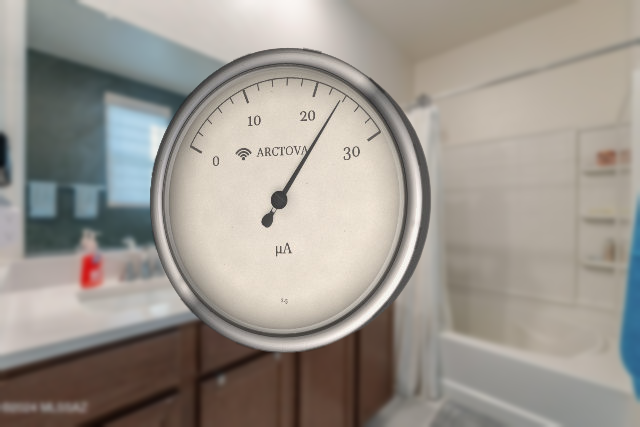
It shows 24 (µA)
